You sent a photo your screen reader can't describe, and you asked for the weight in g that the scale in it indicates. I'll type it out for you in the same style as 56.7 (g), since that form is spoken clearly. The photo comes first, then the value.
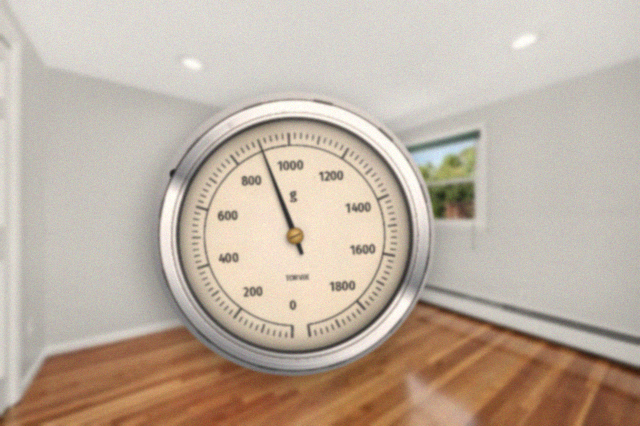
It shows 900 (g)
